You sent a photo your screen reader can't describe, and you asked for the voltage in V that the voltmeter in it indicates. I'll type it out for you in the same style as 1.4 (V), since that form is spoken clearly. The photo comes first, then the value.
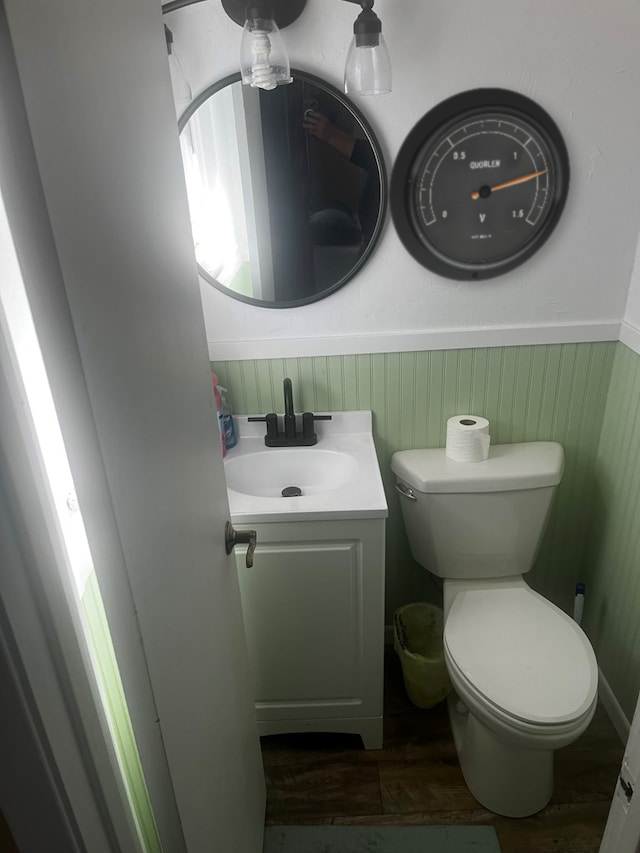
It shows 1.2 (V)
